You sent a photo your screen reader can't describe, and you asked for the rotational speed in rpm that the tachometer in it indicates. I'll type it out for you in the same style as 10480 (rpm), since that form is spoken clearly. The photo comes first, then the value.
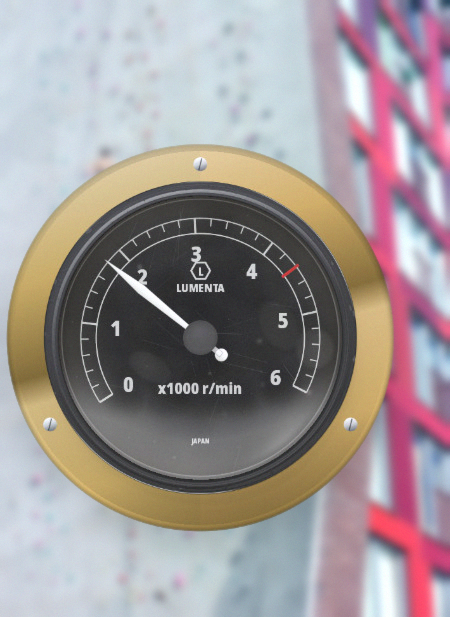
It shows 1800 (rpm)
